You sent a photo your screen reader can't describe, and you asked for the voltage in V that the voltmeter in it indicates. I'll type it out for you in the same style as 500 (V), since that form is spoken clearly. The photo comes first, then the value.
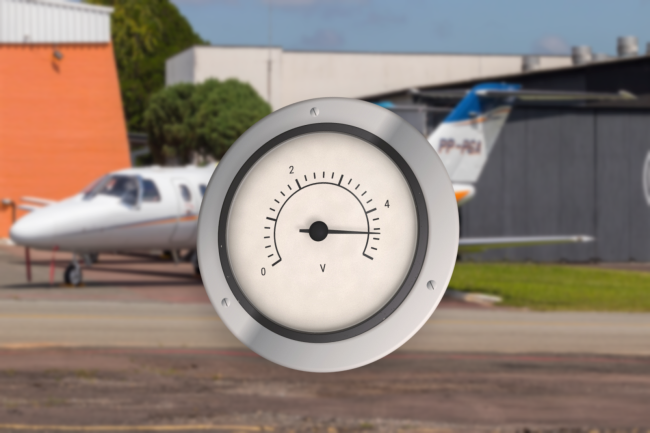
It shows 4.5 (V)
